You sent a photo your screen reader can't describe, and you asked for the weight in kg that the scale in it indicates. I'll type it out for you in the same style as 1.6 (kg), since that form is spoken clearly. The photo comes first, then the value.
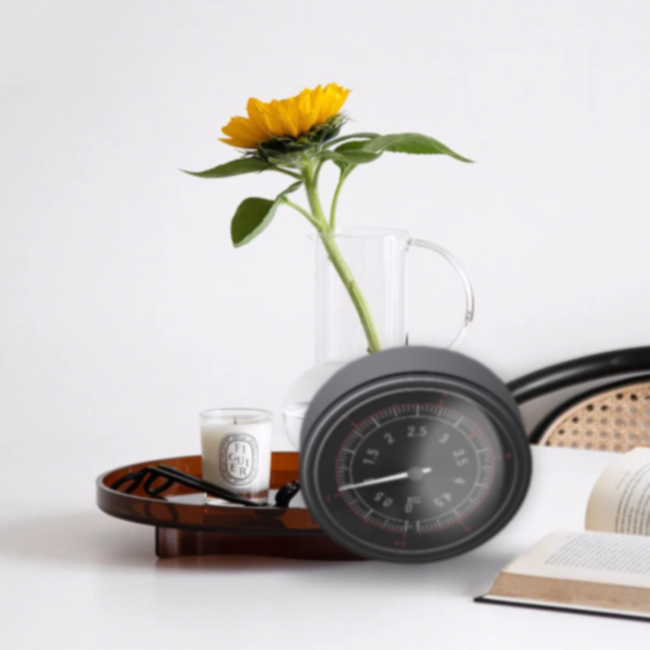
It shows 1 (kg)
